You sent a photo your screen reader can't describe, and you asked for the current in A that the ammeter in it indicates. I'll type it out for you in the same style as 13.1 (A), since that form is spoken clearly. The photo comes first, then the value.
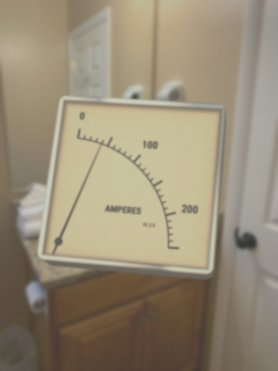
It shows 40 (A)
